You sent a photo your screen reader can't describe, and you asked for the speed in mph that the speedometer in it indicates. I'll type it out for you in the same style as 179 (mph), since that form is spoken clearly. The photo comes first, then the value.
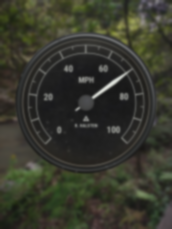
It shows 70 (mph)
